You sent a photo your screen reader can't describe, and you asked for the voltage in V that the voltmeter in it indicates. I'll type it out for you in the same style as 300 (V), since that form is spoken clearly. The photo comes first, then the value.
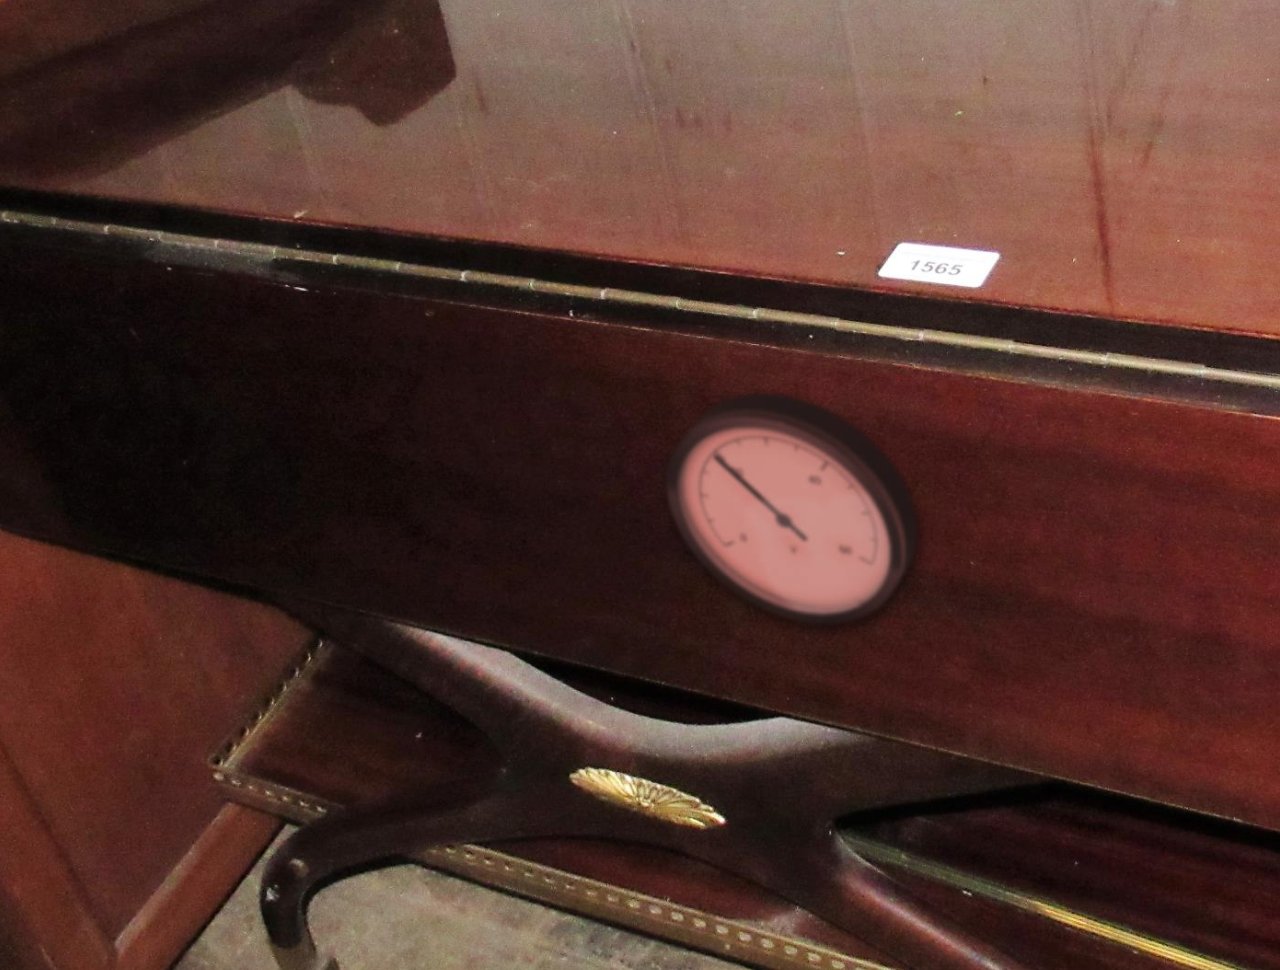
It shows 20 (V)
